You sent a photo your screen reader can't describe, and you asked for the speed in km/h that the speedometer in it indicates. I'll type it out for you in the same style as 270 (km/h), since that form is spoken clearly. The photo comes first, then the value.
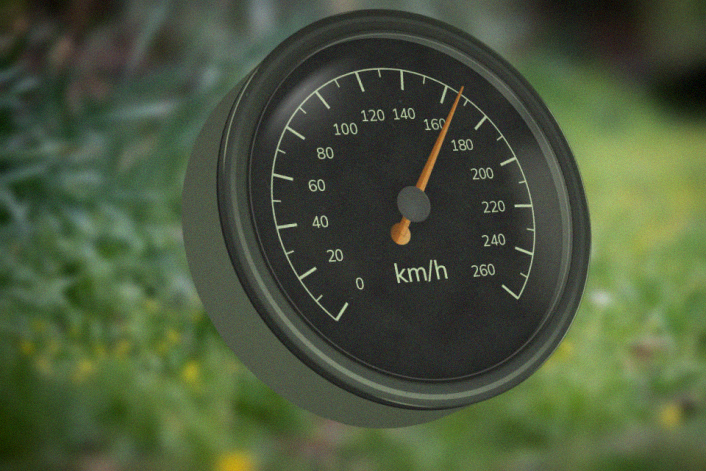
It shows 165 (km/h)
